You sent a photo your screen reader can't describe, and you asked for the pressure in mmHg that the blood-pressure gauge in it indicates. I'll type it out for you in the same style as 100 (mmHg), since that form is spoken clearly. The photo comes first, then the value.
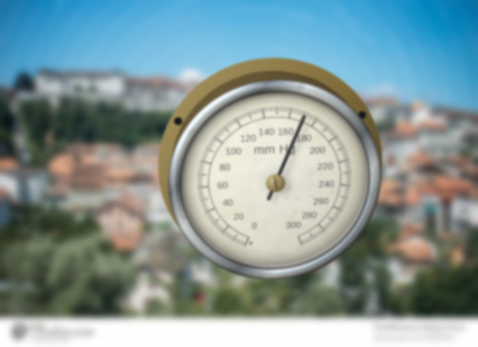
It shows 170 (mmHg)
